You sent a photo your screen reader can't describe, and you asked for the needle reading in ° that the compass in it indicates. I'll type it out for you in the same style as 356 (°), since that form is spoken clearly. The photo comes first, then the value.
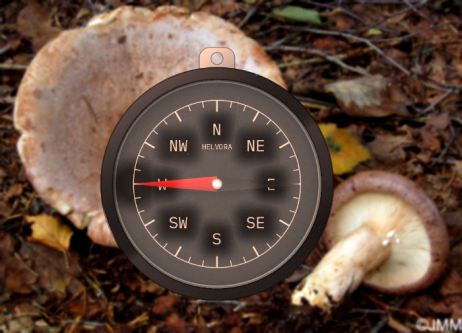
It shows 270 (°)
